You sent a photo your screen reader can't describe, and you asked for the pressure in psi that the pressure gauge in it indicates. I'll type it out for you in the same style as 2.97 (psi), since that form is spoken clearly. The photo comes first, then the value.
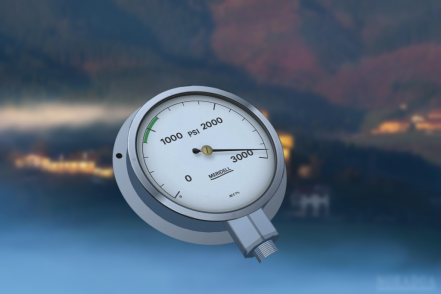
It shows 2900 (psi)
